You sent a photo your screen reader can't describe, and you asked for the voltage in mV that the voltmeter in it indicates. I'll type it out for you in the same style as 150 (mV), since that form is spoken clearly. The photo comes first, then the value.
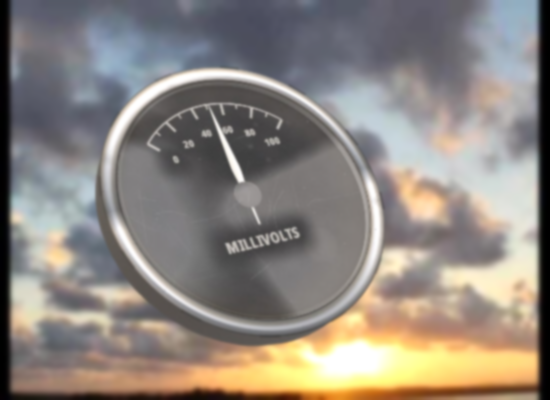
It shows 50 (mV)
